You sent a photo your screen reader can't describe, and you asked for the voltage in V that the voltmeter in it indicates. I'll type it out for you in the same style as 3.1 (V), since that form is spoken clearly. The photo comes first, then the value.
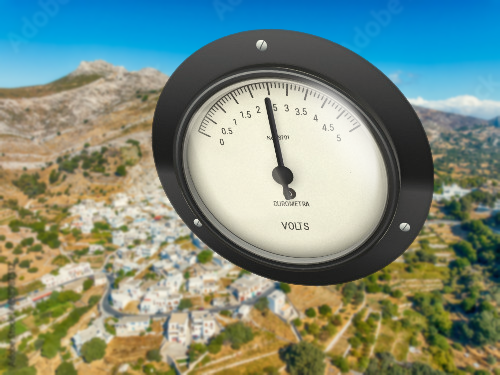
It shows 2.5 (V)
